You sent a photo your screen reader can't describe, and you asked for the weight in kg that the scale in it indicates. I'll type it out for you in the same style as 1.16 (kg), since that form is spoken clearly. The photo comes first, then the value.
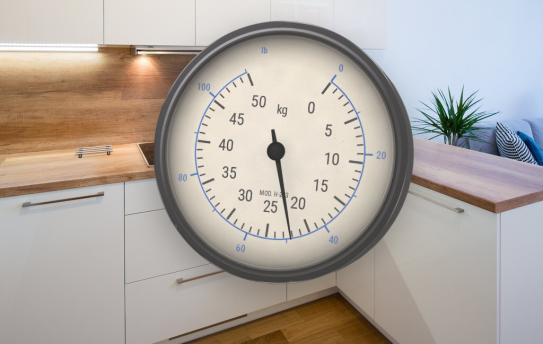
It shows 22 (kg)
